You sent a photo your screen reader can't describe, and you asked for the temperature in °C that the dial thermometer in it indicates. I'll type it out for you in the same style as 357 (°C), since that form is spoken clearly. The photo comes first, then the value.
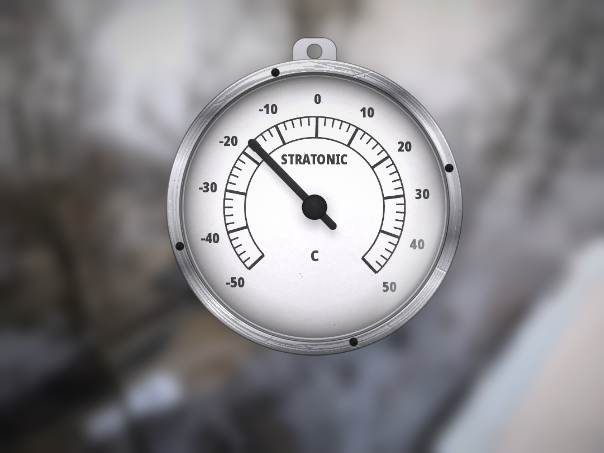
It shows -17 (°C)
